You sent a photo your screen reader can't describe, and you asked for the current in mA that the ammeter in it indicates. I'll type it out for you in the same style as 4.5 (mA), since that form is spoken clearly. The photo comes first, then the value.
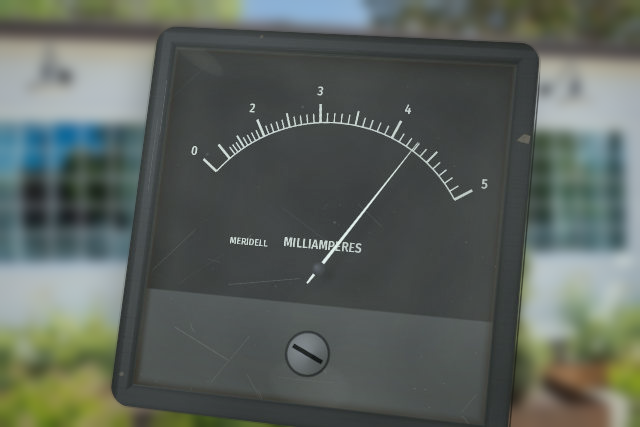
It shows 4.3 (mA)
